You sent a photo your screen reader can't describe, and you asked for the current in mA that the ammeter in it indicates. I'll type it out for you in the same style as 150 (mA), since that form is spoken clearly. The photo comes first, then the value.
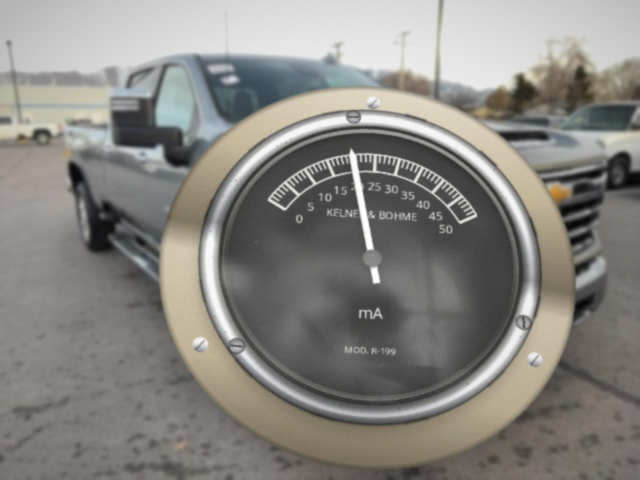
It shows 20 (mA)
